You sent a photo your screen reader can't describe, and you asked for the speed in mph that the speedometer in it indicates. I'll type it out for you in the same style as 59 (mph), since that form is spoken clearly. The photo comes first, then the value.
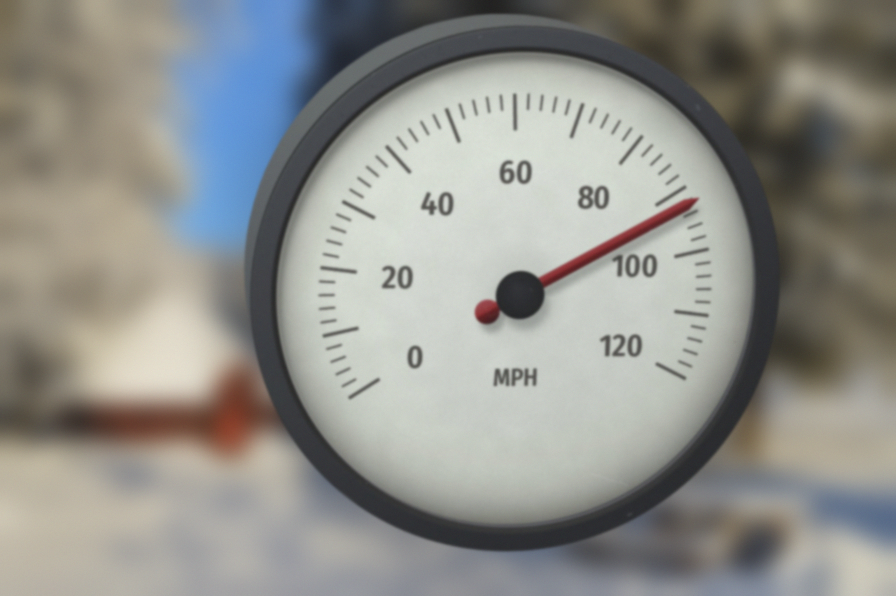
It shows 92 (mph)
